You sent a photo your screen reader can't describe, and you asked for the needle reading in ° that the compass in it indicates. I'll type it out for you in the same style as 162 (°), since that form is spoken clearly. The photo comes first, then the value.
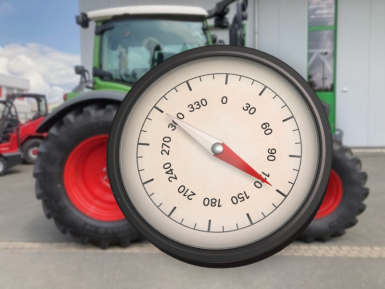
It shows 120 (°)
